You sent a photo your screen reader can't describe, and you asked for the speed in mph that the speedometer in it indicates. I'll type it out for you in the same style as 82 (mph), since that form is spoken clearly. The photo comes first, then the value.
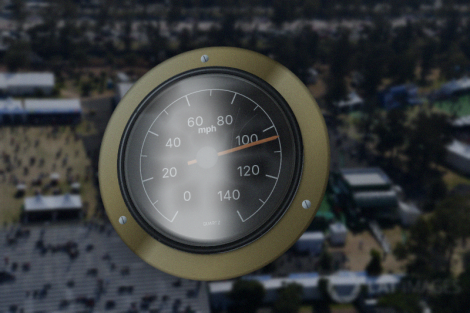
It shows 105 (mph)
